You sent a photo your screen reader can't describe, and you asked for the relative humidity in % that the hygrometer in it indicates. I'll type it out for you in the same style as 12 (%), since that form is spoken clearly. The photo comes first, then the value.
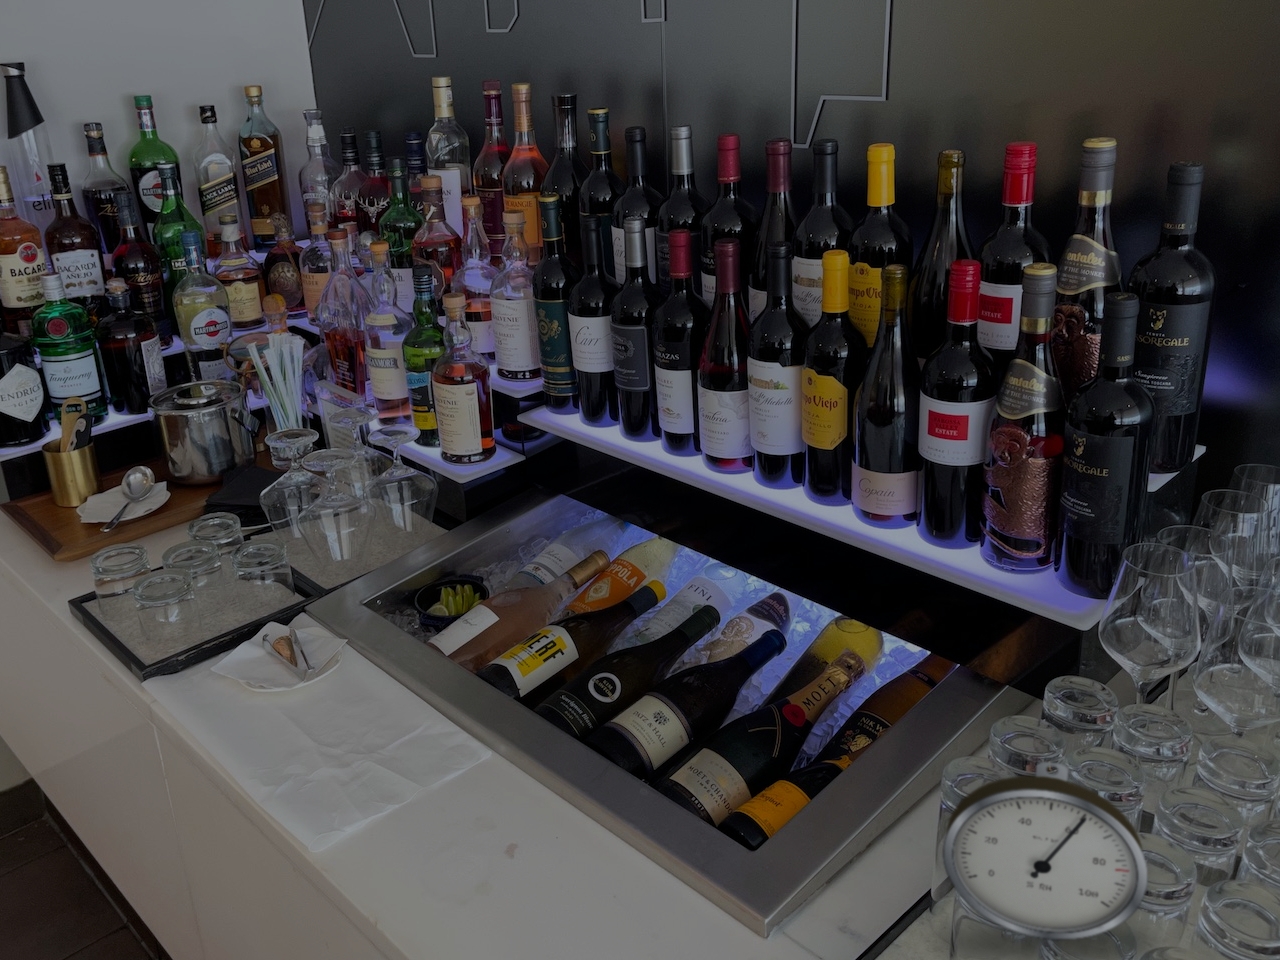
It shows 60 (%)
